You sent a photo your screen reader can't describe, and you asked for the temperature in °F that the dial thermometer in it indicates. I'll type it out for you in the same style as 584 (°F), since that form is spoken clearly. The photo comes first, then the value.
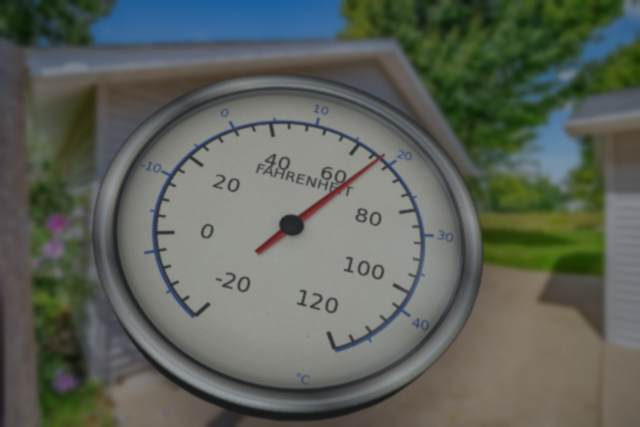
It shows 66 (°F)
